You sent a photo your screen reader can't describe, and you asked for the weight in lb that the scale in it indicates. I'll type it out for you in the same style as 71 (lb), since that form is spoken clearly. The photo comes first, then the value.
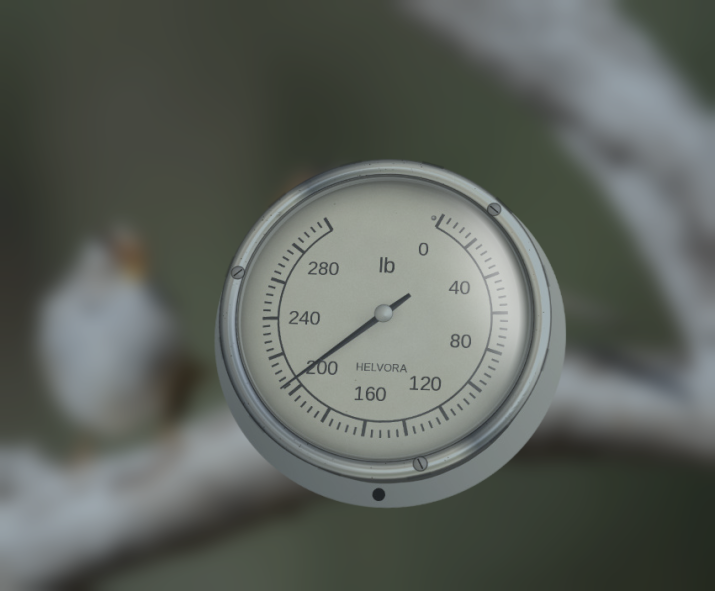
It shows 204 (lb)
